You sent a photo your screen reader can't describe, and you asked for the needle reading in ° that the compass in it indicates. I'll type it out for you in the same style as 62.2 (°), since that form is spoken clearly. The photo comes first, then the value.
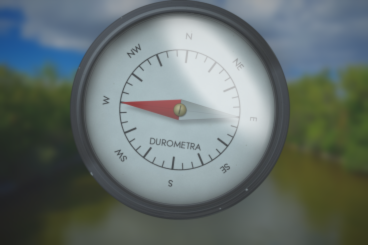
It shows 270 (°)
